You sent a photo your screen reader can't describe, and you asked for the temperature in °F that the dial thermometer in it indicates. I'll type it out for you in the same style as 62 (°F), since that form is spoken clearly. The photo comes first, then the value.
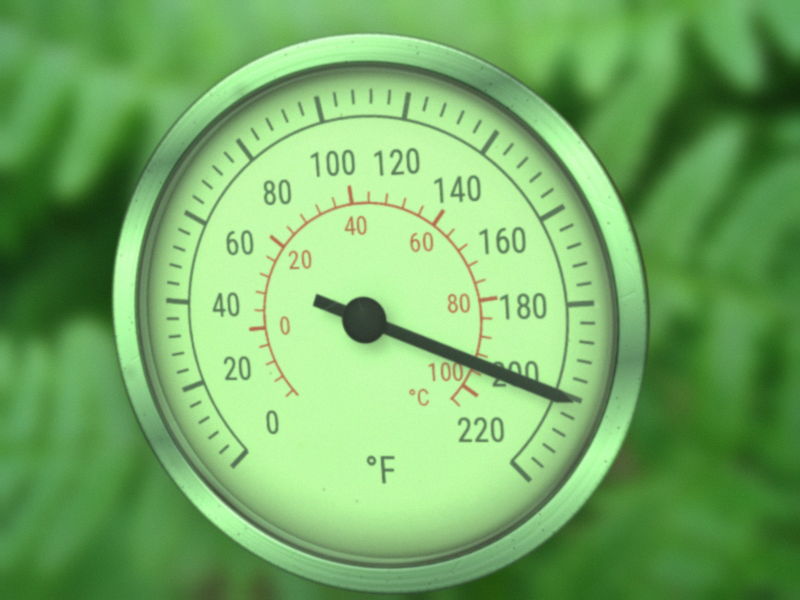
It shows 200 (°F)
